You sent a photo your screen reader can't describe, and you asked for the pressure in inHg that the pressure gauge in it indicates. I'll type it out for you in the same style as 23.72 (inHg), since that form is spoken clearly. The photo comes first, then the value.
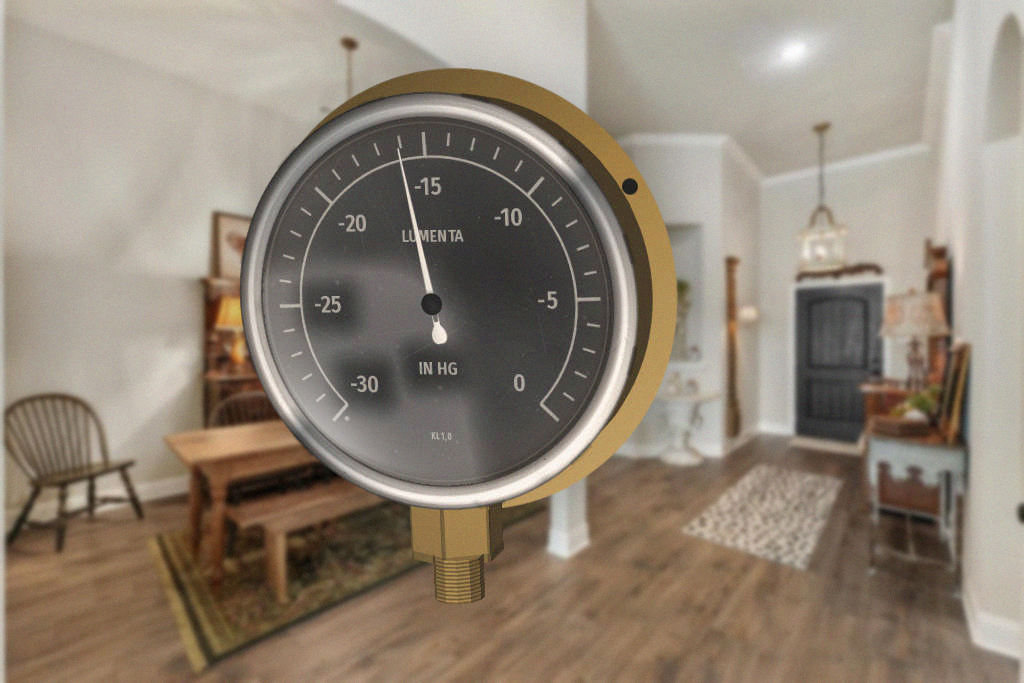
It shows -16 (inHg)
